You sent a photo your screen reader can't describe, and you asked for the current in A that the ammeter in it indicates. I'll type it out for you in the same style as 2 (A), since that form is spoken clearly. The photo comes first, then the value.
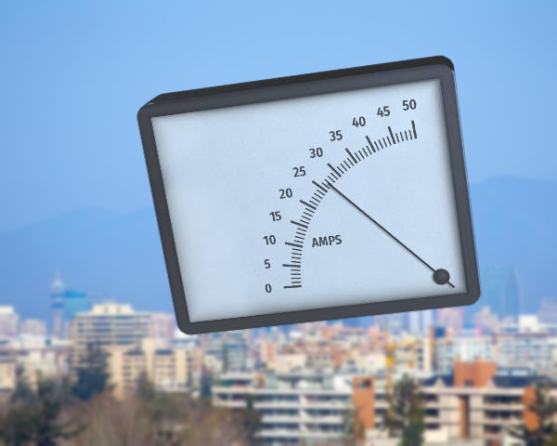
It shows 27 (A)
